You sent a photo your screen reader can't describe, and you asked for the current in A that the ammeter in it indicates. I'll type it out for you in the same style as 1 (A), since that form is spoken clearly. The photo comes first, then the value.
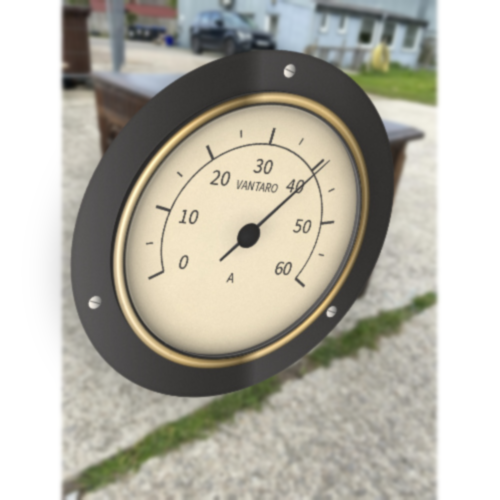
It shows 40 (A)
